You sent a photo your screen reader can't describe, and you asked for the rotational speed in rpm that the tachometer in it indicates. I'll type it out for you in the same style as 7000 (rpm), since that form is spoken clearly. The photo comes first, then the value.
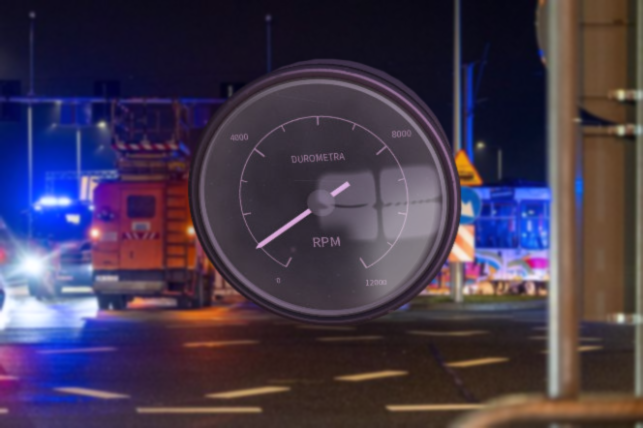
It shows 1000 (rpm)
